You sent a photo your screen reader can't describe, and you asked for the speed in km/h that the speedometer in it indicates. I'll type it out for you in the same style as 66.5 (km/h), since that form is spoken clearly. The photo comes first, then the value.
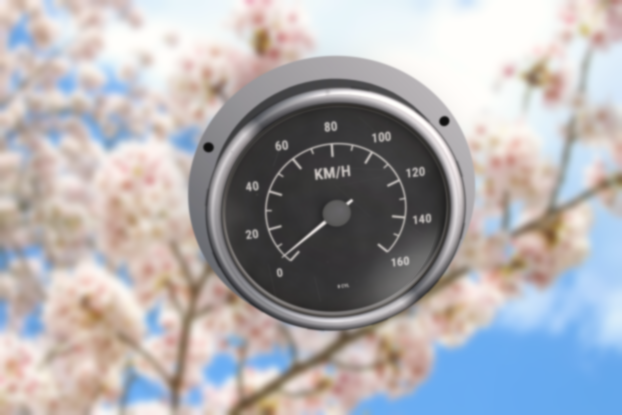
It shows 5 (km/h)
